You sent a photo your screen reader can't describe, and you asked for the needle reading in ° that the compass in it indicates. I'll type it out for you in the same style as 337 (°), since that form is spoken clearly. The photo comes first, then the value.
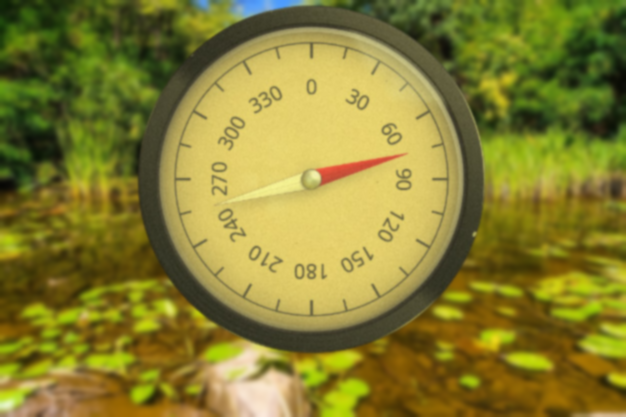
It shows 75 (°)
